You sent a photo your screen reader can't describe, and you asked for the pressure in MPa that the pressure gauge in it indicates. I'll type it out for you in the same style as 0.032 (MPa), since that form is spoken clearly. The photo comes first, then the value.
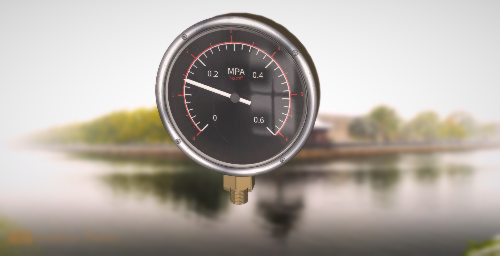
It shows 0.14 (MPa)
